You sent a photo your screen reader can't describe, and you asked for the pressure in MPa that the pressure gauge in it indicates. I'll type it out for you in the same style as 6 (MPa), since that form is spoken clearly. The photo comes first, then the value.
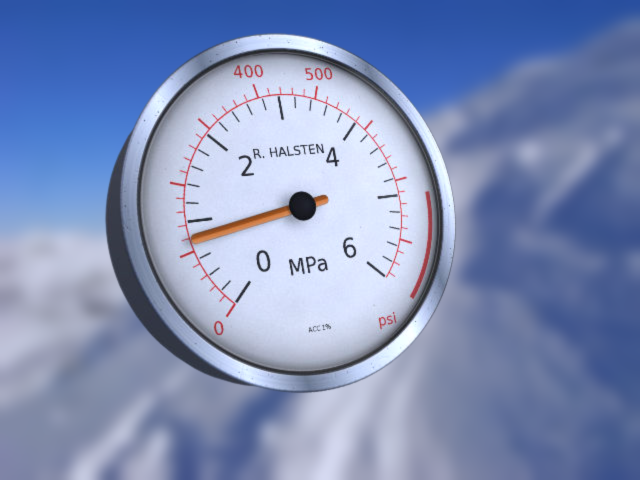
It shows 0.8 (MPa)
